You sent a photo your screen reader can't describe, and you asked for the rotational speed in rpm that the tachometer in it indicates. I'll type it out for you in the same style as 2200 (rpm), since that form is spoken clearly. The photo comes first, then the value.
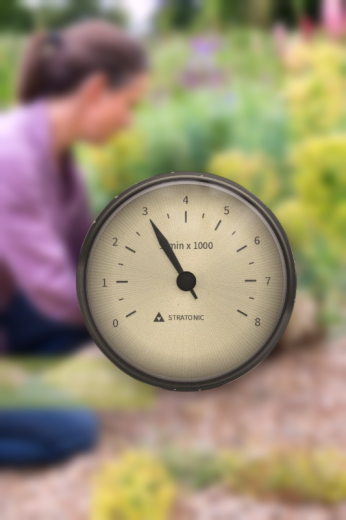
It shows 3000 (rpm)
